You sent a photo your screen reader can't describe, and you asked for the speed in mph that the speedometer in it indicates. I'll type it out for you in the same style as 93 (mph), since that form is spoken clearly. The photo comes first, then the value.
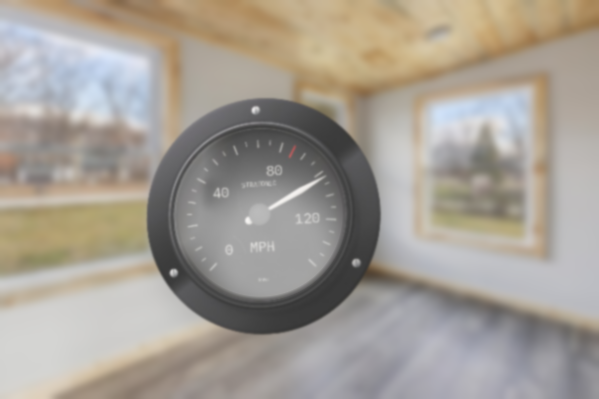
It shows 102.5 (mph)
